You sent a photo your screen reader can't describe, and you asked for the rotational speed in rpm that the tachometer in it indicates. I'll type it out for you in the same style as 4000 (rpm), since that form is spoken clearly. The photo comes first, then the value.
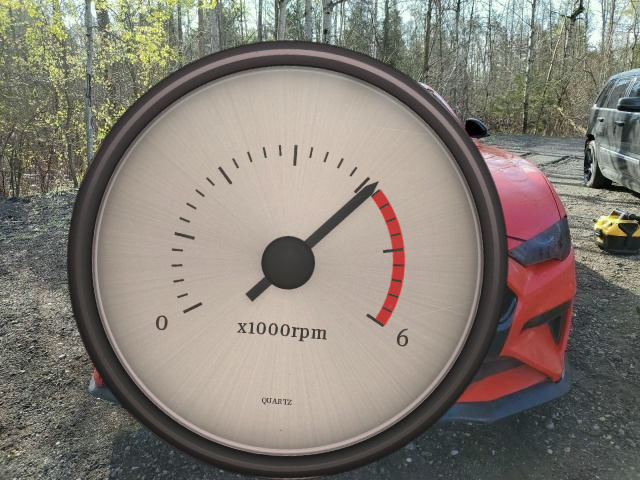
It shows 4100 (rpm)
